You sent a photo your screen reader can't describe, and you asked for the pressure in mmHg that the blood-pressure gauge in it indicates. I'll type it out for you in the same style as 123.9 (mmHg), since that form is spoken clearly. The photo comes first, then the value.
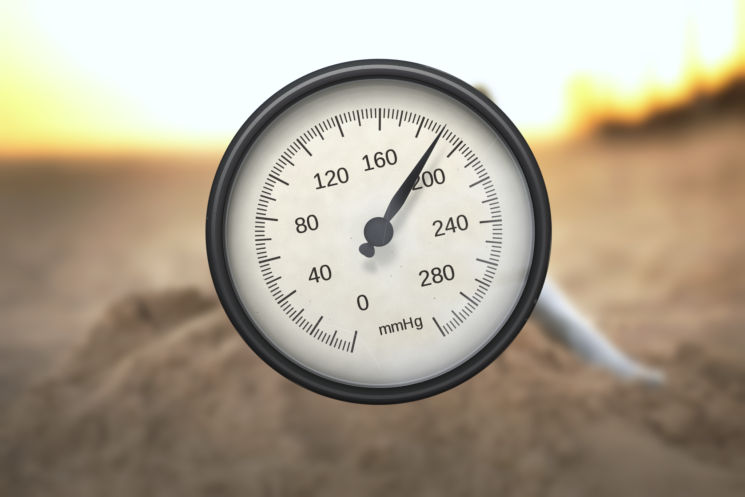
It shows 190 (mmHg)
